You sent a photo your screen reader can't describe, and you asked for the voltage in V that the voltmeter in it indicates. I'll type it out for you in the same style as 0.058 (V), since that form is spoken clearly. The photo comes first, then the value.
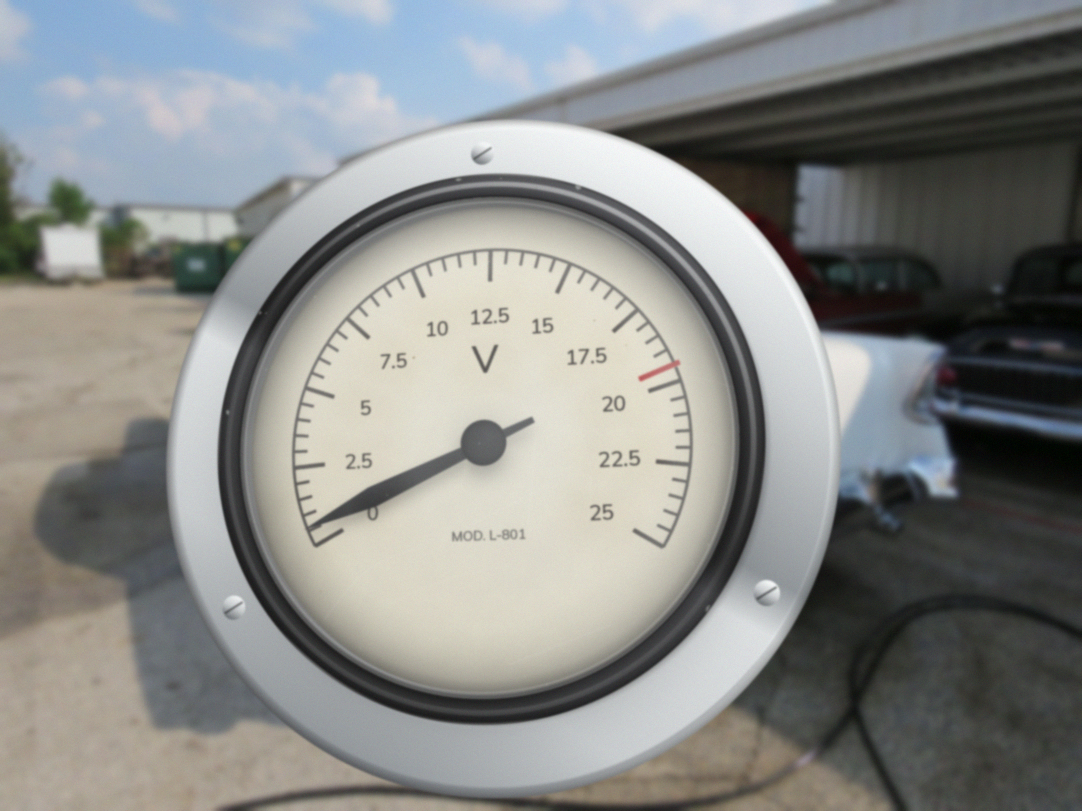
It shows 0.5 (V)
